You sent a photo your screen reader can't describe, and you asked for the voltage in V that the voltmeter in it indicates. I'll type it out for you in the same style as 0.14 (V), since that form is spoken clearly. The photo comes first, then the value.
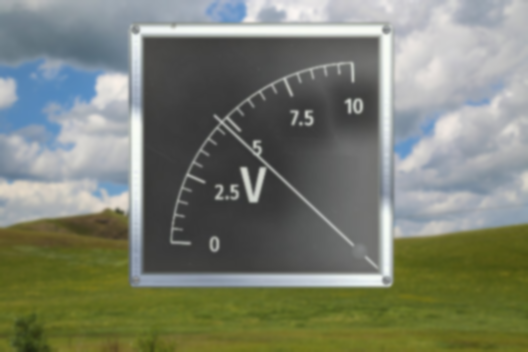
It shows 4.75 (V)
